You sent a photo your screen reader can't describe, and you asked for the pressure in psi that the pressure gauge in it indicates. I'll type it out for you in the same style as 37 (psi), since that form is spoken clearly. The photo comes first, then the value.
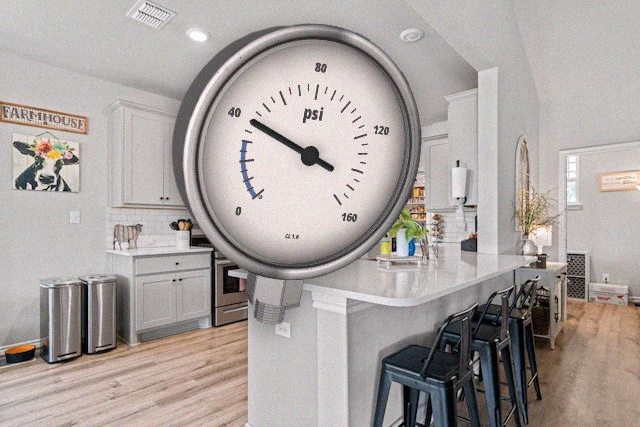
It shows 40 (psi)
